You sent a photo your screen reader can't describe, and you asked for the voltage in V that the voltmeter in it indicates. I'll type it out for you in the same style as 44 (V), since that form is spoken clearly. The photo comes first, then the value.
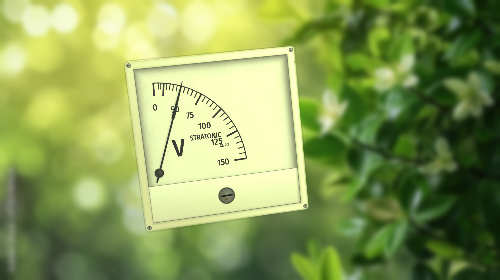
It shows 50 (V)
